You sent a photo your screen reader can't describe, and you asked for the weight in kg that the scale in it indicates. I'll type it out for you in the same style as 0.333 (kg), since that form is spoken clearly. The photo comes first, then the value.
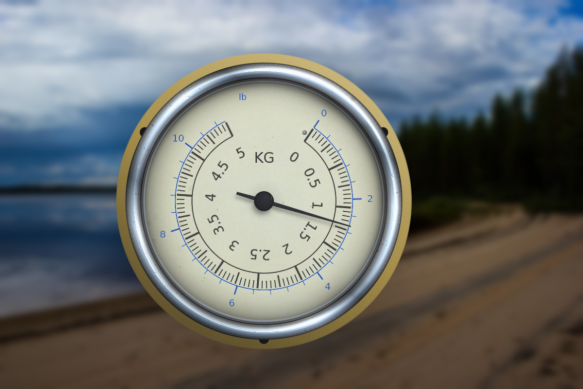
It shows 1.2 (kg)
